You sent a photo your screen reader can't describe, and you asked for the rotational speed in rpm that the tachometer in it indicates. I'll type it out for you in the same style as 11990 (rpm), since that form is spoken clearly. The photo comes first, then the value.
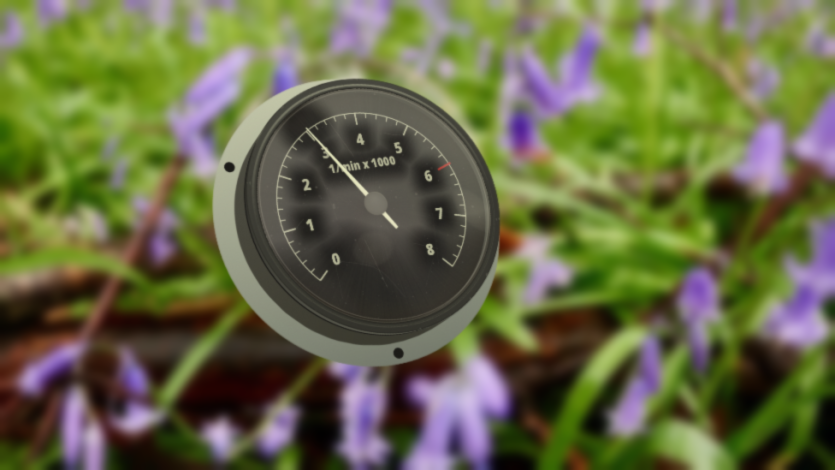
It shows 3000 (rpm)
